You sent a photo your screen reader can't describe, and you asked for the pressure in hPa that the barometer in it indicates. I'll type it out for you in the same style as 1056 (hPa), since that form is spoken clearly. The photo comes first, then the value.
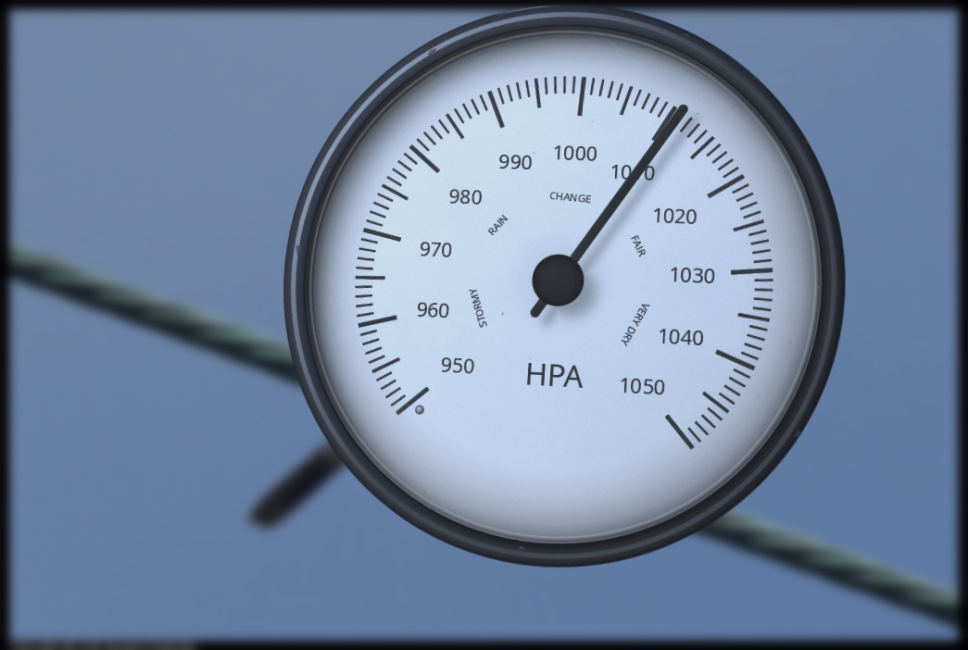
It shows 1011 (hPa)
